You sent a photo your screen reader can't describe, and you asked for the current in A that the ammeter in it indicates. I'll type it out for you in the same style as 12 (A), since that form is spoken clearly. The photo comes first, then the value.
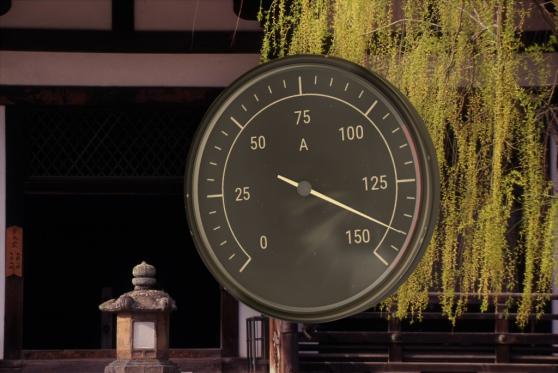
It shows 140 (A)
